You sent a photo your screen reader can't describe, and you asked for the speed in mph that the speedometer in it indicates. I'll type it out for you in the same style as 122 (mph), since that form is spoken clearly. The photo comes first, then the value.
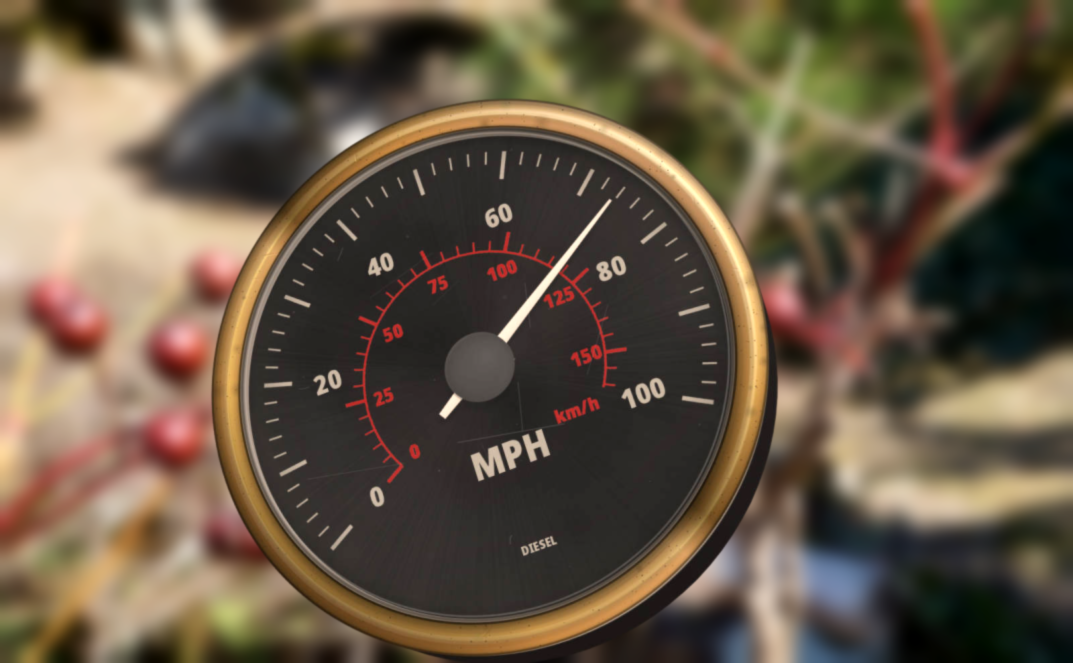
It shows 74 (mph)
